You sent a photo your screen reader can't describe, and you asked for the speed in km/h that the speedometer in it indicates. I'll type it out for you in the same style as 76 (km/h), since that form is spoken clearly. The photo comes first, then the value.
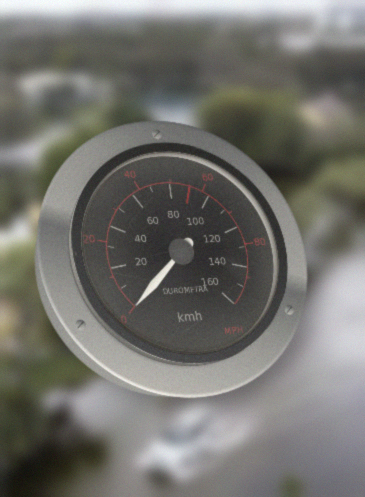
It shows 0 (km/h)
